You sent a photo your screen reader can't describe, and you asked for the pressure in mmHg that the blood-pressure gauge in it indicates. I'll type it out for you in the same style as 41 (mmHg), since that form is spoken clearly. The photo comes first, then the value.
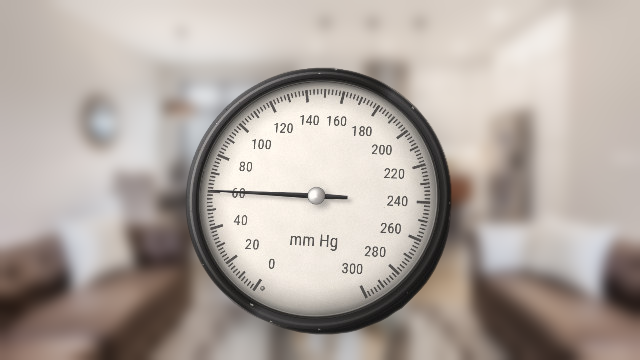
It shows 60 (mmHg)
